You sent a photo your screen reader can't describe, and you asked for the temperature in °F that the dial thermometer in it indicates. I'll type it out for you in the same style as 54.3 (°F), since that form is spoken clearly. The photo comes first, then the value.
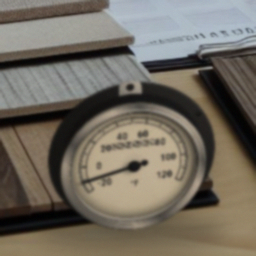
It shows -10 (°F)
